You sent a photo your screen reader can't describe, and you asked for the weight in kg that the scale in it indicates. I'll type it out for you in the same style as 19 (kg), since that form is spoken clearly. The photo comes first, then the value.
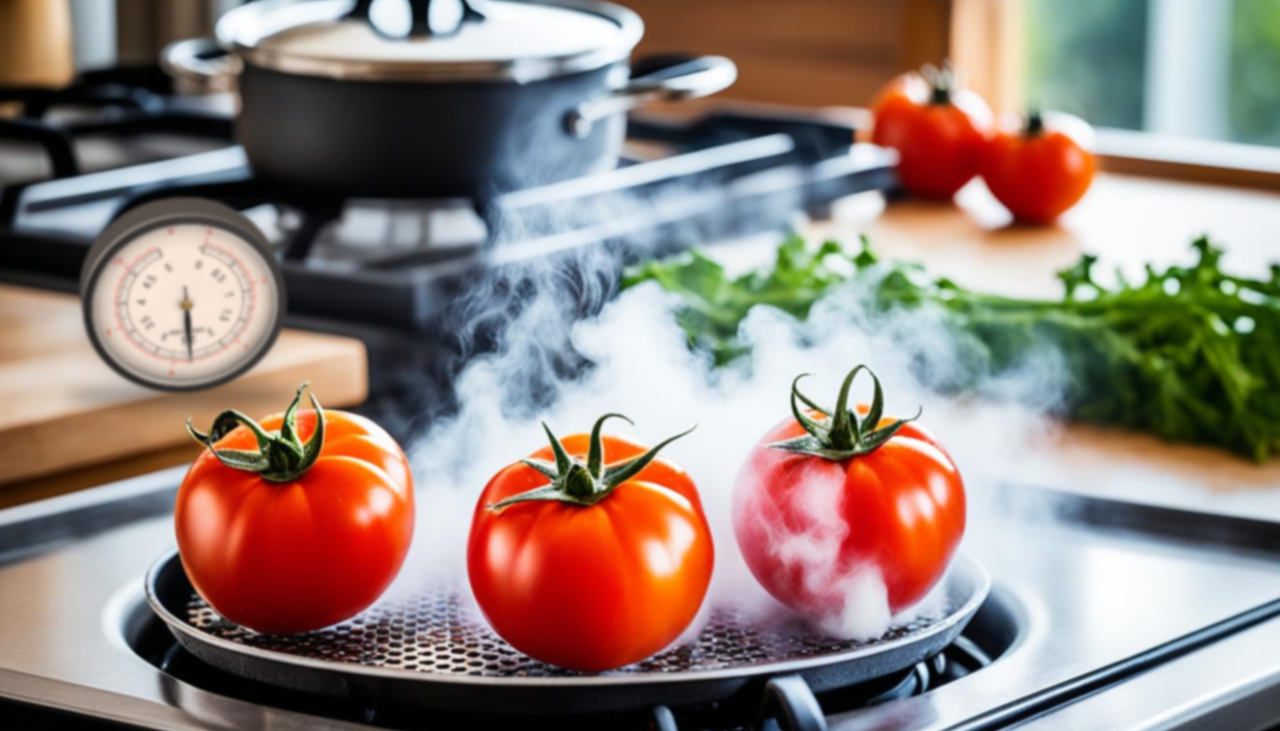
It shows 2.5 (kg)
